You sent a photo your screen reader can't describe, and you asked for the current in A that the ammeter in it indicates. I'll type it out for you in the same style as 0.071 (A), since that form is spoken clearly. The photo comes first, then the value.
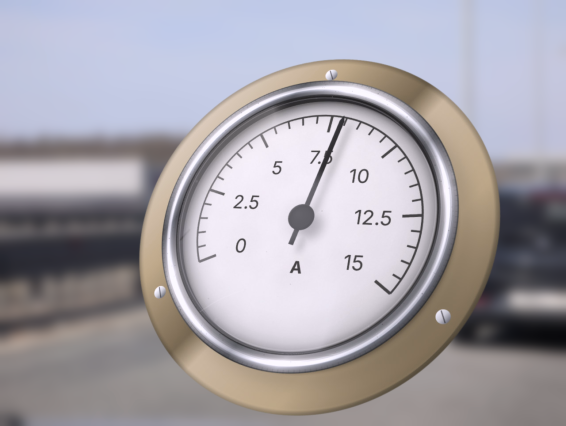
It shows 8 (A)
